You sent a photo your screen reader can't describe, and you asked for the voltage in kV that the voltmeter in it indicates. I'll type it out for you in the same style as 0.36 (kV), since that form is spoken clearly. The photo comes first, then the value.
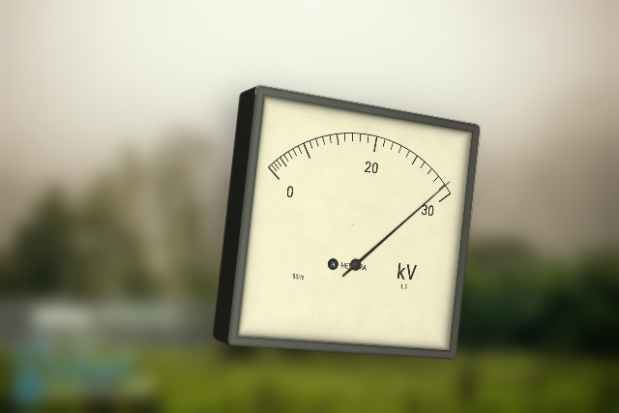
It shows 29 (kV)
